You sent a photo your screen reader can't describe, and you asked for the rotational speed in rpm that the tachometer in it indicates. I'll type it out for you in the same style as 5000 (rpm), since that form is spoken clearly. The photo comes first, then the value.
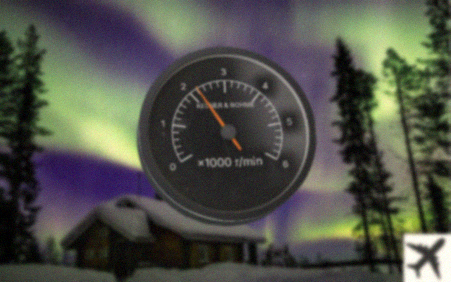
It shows 2200 (rpm)
